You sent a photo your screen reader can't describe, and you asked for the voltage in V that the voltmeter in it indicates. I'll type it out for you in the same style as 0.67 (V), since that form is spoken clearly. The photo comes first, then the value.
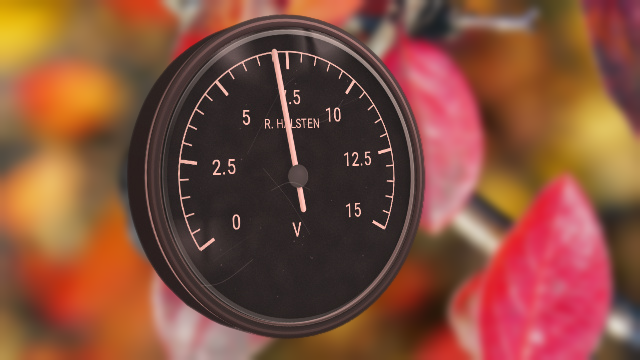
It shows 7 (V)
